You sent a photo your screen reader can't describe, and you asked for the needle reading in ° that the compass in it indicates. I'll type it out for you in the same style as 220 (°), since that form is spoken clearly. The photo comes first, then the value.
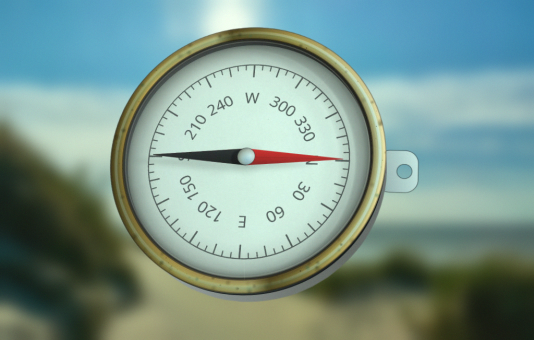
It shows 0 (°)
